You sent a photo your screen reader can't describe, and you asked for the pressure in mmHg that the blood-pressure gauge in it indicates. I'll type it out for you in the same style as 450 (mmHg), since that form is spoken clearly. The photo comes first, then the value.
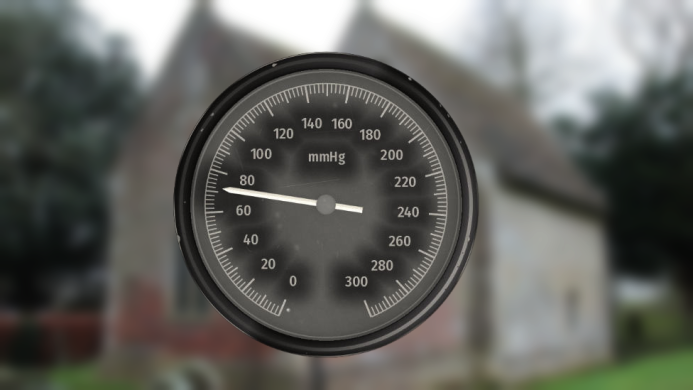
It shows 72 (mmHg)
